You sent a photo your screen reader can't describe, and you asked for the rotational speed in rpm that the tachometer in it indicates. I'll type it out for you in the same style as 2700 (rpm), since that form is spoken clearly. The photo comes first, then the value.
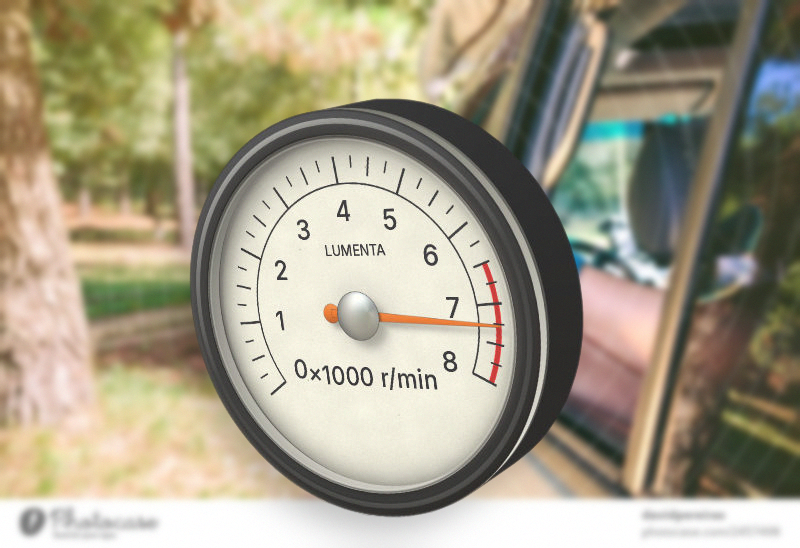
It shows 7250 (rpm)
